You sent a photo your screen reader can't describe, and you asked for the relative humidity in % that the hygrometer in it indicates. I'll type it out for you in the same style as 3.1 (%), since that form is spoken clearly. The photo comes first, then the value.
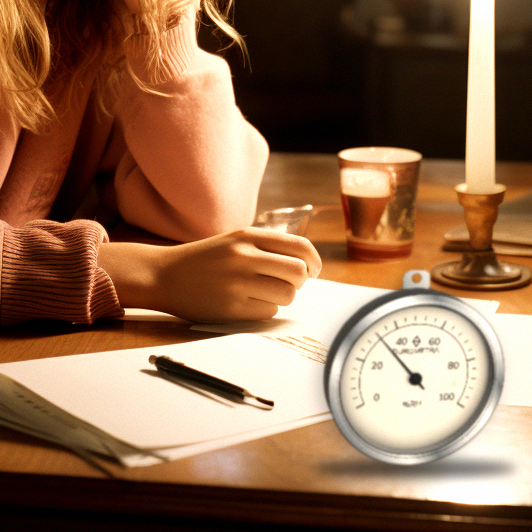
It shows 32 (%)
